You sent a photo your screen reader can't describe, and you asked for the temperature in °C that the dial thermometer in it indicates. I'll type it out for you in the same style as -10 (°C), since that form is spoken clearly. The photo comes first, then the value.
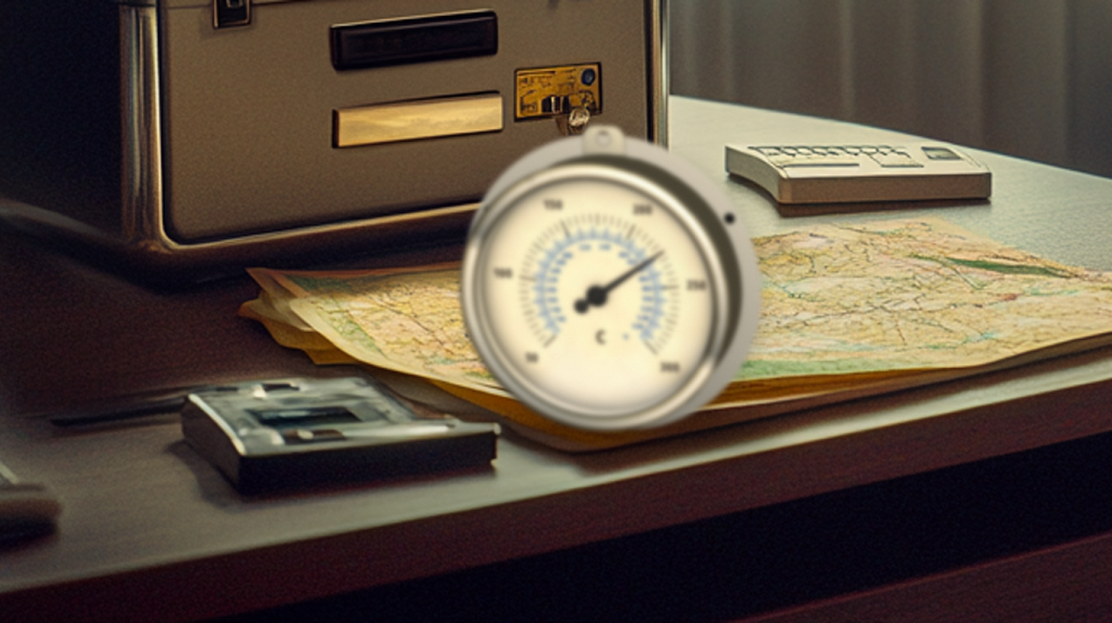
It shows 225 (°C)
